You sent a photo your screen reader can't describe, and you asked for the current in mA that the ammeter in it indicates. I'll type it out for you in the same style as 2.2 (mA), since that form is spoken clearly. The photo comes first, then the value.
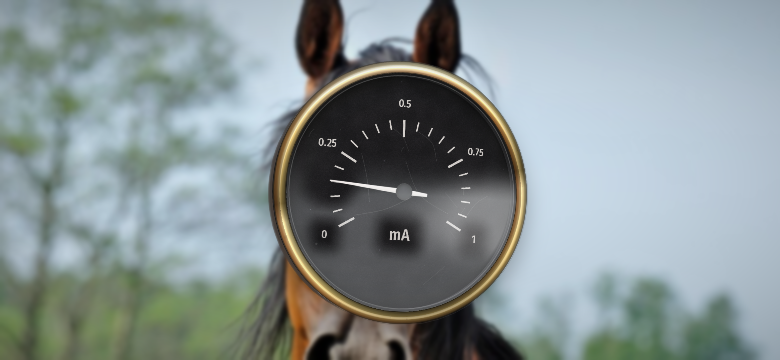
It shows 0.15 (mA)
